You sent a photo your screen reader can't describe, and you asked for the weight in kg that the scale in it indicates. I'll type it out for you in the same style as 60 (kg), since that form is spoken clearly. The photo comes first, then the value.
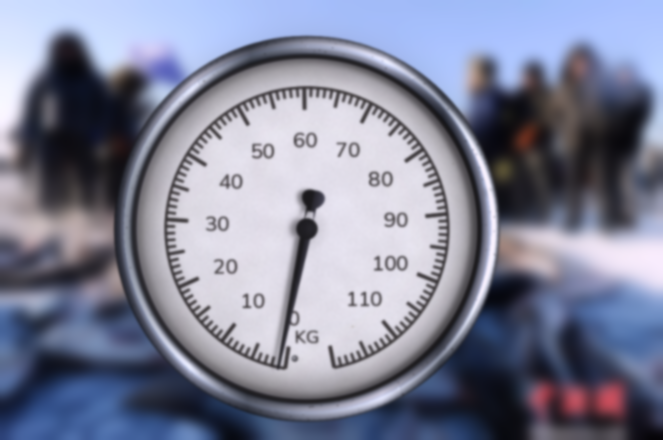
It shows 1 (kg)
